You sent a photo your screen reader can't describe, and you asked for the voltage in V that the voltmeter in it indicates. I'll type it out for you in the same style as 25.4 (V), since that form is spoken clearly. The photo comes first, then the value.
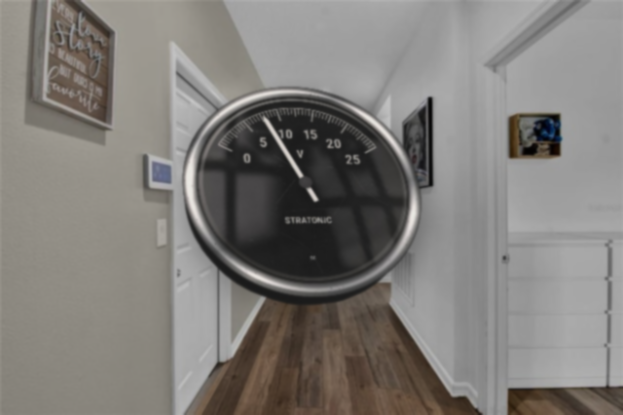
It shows 7.5 (V)
